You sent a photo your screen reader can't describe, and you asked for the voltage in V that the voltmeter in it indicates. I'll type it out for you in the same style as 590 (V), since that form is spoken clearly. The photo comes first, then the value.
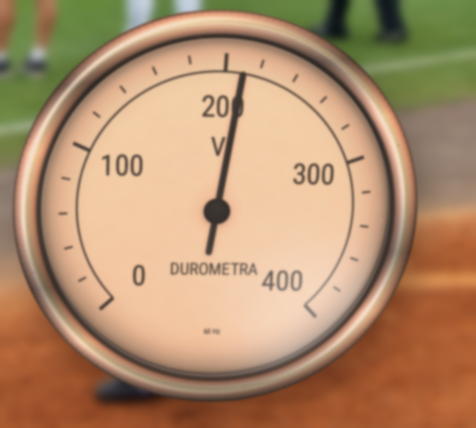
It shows 210 (V)
